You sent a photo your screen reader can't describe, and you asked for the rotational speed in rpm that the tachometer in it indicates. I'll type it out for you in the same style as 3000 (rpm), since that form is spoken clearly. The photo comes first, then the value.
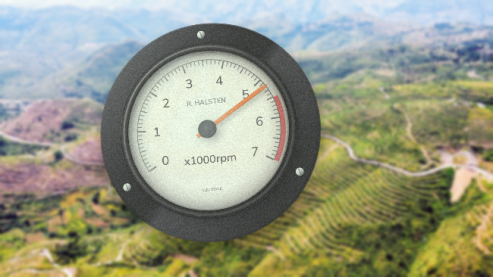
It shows 5200 (rpm)
